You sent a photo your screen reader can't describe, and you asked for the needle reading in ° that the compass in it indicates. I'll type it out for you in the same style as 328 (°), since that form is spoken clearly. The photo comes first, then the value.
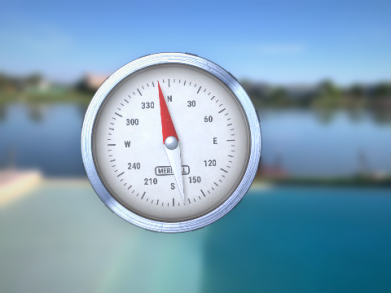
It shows 350 (°)
